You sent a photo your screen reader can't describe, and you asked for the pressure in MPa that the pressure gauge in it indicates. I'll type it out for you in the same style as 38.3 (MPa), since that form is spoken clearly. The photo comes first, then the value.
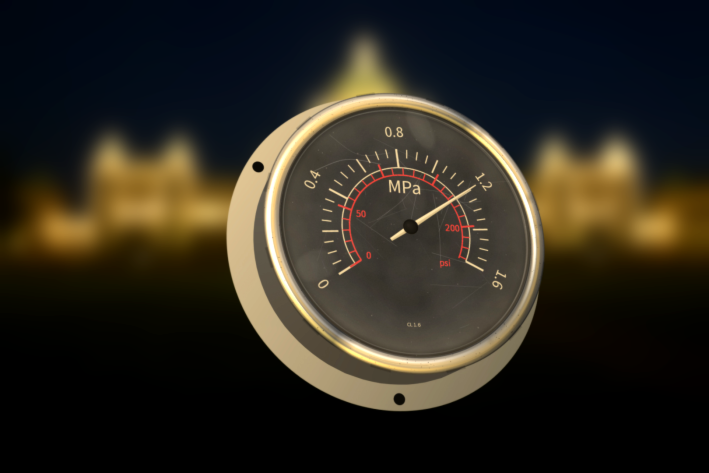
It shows 1.2 (MPa)
